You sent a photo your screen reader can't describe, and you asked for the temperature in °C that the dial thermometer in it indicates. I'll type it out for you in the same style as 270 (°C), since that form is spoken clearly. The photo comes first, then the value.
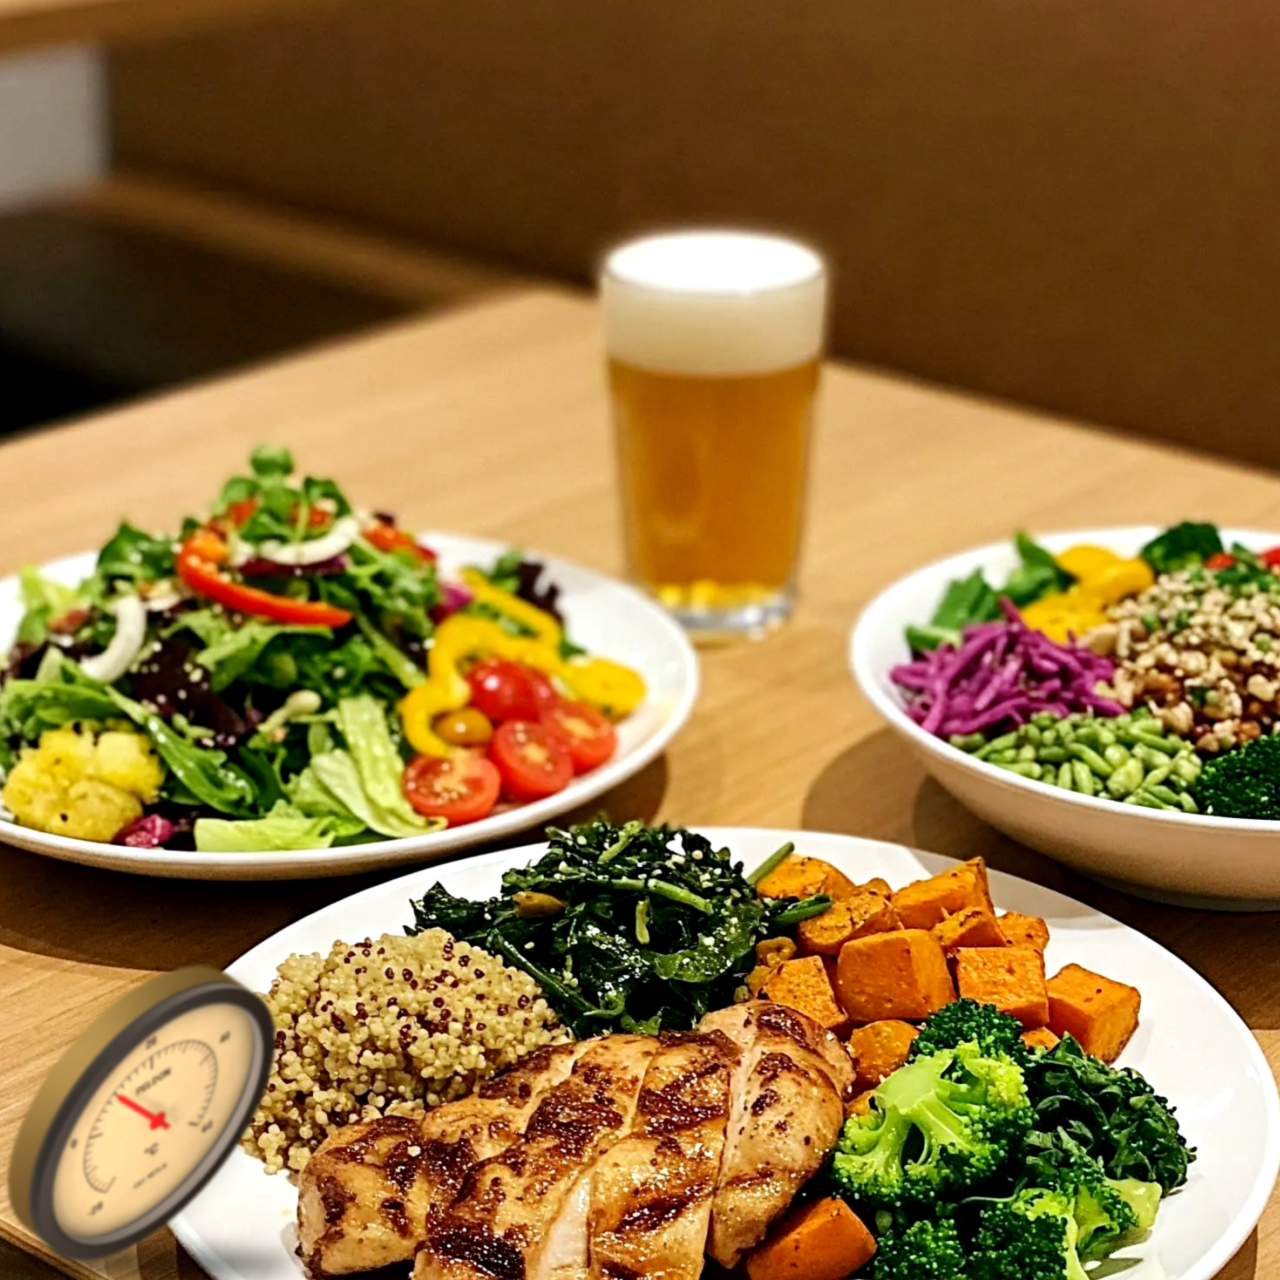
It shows 10 (°C)
